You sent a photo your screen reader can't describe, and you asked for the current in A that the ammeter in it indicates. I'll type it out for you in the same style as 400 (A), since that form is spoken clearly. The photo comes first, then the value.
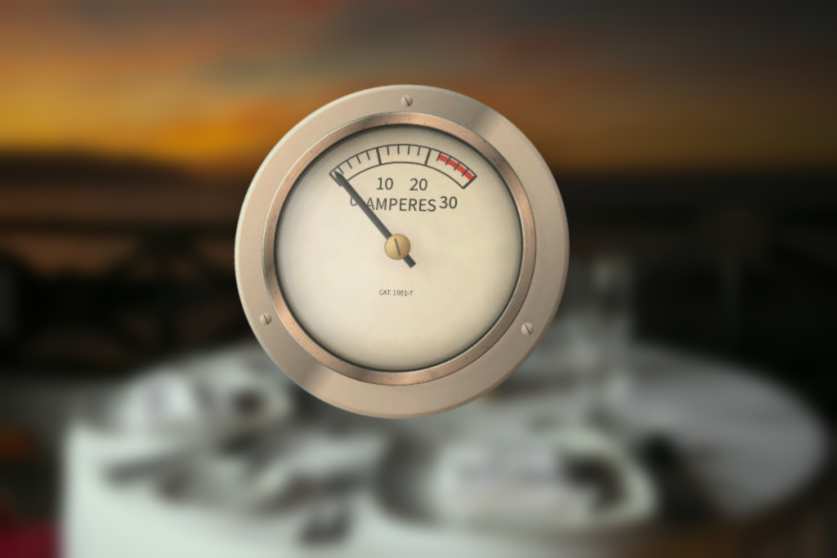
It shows 1 (A)
